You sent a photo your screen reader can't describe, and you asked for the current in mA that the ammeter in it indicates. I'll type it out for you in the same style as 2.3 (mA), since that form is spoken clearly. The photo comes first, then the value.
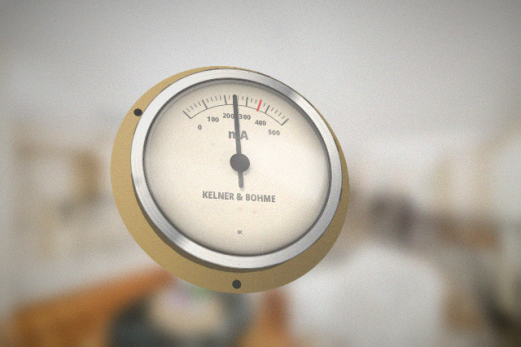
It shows 240 (mA)
